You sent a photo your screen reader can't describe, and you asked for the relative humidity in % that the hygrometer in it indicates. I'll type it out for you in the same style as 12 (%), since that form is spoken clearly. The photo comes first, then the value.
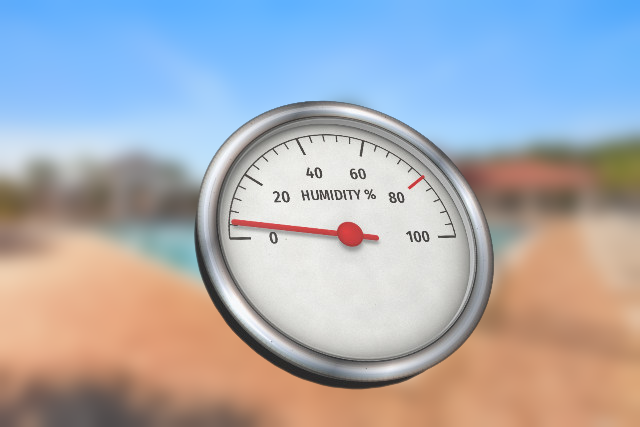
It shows 4 (%)
